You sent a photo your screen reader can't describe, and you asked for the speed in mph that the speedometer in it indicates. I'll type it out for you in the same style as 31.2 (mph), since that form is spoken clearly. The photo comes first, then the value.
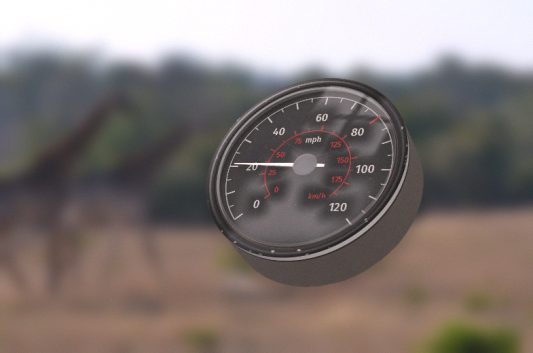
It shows 20 (mph)
